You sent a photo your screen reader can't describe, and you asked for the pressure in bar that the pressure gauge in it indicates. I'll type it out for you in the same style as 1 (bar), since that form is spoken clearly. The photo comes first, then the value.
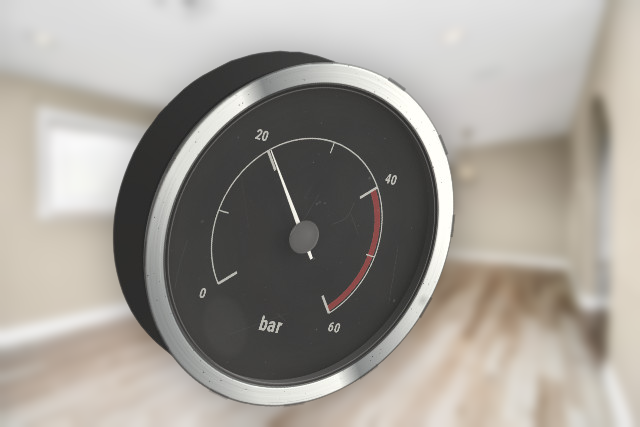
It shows 20 (bar)
